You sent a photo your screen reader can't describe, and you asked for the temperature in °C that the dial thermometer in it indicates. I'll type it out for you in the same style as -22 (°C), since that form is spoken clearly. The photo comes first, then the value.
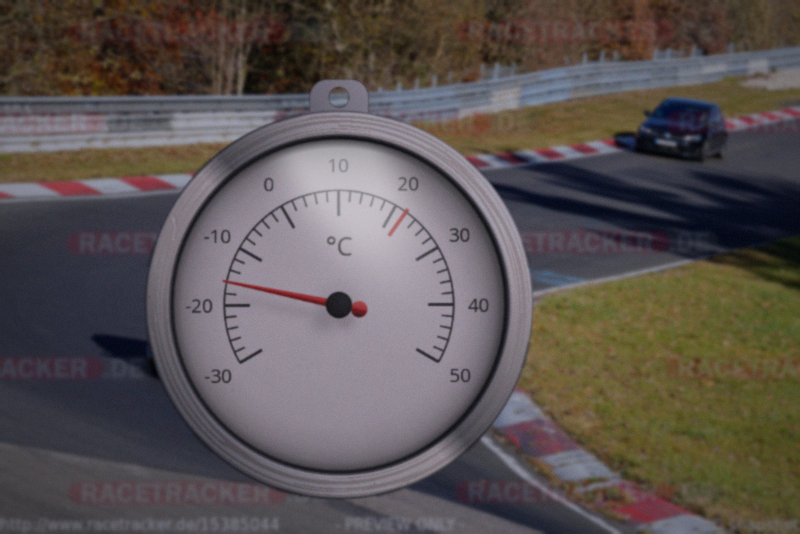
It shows -16 (°C)
